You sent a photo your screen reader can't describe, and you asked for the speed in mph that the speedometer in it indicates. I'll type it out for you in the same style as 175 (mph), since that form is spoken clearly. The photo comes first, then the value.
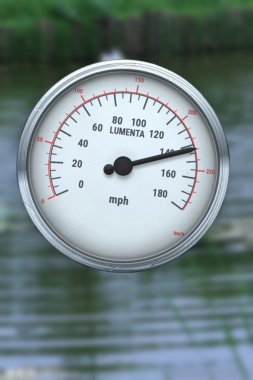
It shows 142.5 (mph)
